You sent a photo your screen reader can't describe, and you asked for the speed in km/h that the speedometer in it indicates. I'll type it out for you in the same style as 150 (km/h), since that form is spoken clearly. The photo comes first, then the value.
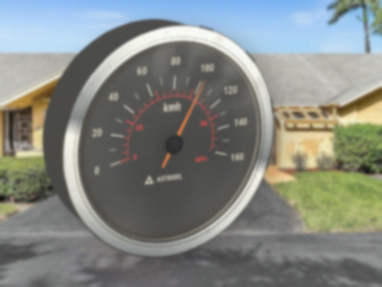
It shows 100 (km/h)
